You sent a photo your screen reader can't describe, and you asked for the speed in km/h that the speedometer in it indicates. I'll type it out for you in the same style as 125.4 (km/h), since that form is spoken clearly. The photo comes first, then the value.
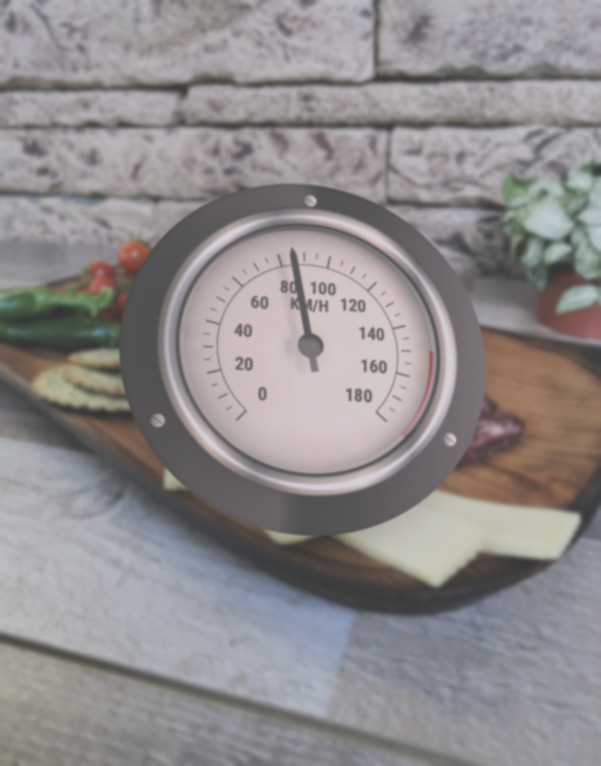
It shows 85 (km/h)
